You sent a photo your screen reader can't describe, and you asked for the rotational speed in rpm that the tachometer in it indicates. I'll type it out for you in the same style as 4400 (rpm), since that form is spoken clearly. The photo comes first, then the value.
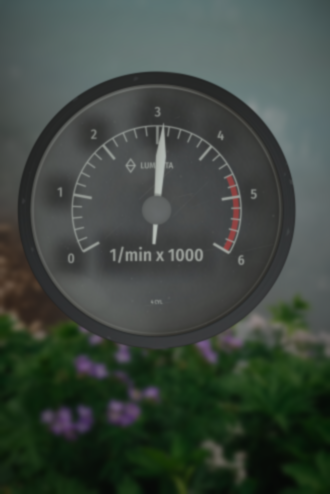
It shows 3100 (rpm)
